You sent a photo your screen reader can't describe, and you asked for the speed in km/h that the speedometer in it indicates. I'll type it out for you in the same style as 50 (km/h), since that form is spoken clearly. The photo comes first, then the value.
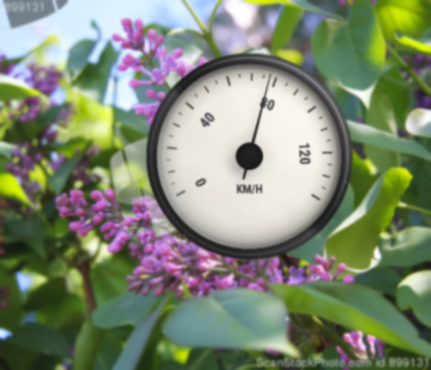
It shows 77.5 (km/h)
